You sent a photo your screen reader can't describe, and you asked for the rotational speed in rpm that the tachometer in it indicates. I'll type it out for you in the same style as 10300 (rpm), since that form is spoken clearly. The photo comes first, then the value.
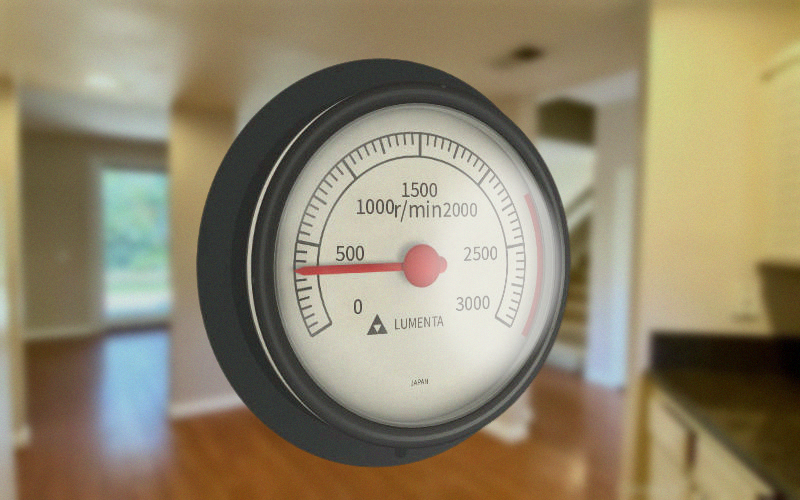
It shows 350 (rpm)
